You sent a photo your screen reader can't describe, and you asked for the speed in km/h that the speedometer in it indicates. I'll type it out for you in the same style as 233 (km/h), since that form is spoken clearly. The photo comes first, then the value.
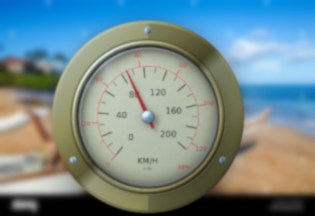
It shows 85 (km/h)
